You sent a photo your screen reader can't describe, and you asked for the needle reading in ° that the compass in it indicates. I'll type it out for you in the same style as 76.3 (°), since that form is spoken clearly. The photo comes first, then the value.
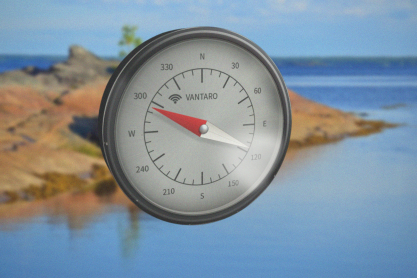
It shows 295 (°)
